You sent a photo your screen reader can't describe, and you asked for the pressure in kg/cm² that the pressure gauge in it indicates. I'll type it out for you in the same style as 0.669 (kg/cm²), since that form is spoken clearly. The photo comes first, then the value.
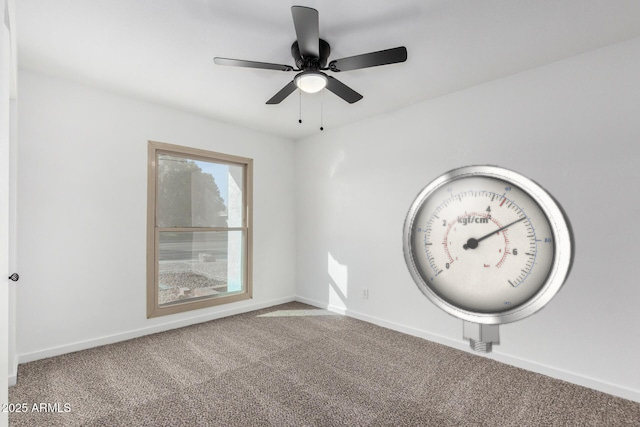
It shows 5 (kg/cm²)
